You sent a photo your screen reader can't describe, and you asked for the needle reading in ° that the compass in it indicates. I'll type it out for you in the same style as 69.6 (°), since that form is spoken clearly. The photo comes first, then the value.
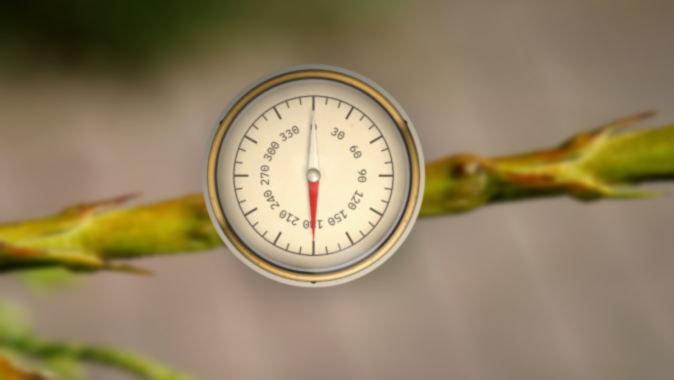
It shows 180 (°)
